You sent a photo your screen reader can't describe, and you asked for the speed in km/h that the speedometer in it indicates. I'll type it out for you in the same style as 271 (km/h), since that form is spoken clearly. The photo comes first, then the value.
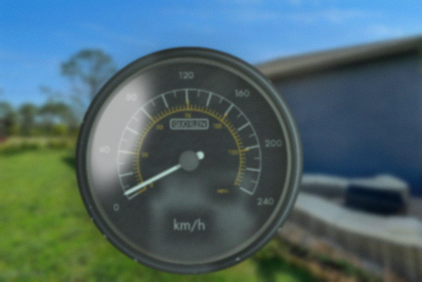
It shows 5 (km/h)
